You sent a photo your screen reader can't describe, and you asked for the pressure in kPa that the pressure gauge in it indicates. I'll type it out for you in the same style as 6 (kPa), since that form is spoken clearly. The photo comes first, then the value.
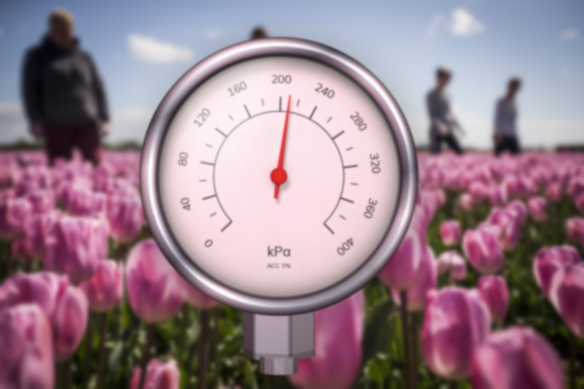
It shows 210 (kPa)
